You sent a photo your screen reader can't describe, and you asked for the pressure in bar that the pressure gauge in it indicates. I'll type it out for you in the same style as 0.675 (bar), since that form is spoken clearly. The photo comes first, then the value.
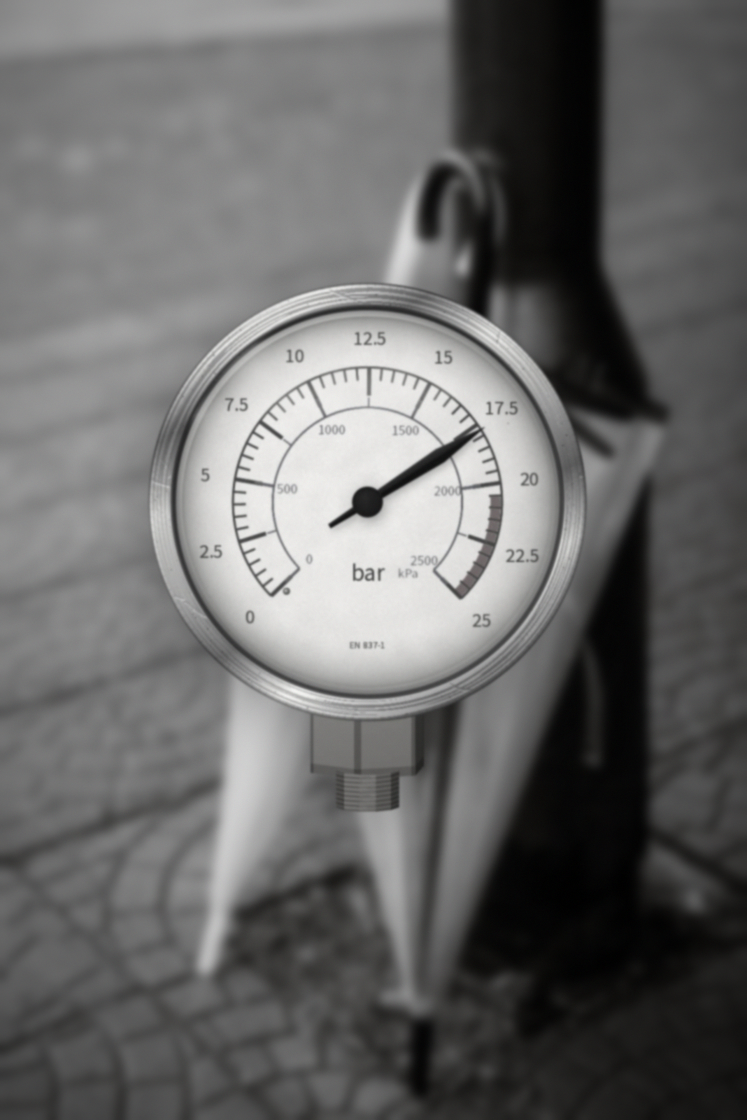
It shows 17.75 (bar)
